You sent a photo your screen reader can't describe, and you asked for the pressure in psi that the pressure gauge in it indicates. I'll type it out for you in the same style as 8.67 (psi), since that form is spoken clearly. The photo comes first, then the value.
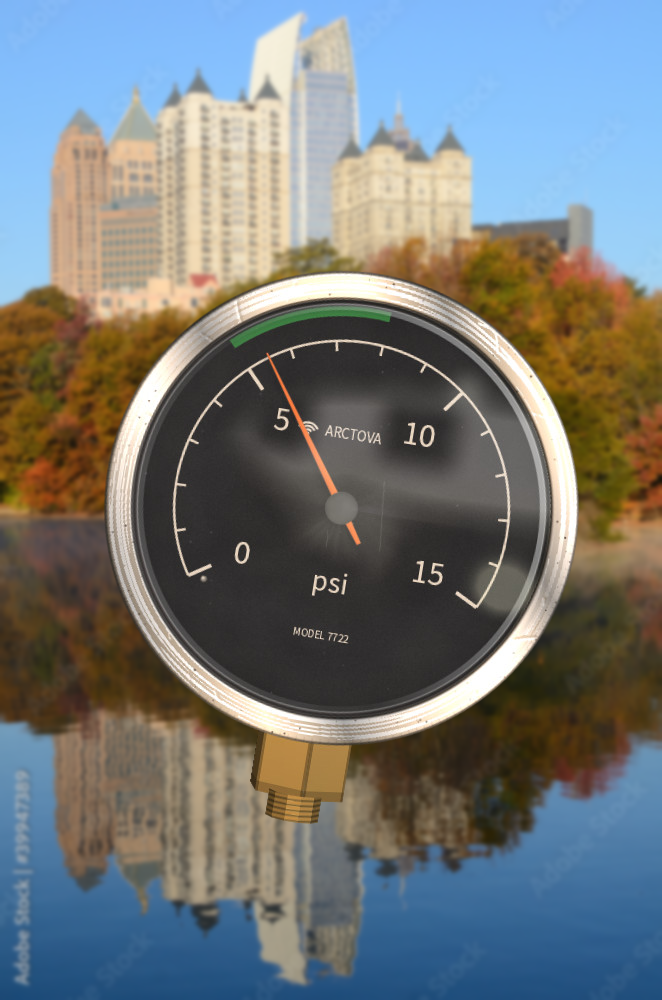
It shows 5.5 (psi)
